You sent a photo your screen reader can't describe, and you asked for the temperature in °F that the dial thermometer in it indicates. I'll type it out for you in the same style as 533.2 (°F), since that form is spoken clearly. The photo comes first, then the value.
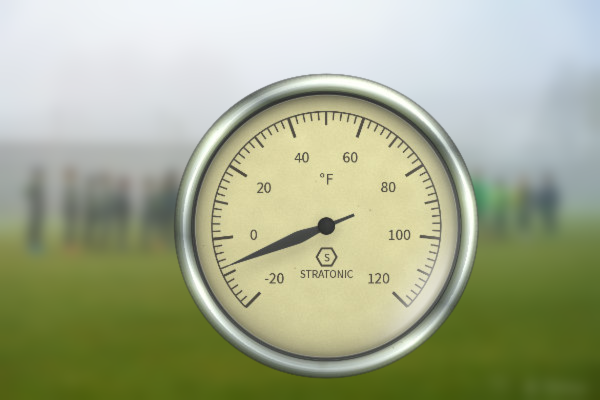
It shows -8 (°F)
